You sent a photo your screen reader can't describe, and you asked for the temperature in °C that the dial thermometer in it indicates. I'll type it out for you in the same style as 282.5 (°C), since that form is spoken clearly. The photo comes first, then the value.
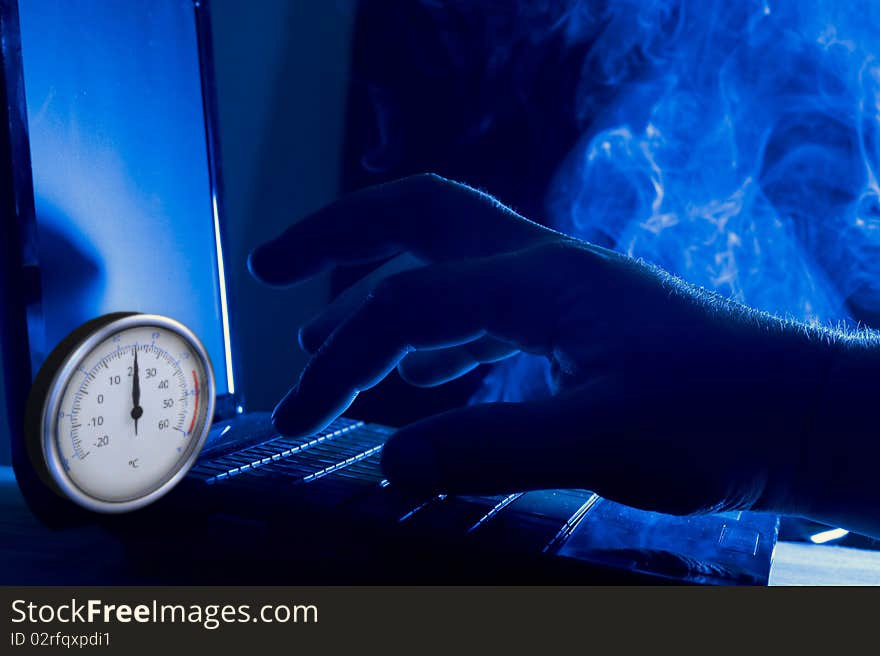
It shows 20 (°C)
